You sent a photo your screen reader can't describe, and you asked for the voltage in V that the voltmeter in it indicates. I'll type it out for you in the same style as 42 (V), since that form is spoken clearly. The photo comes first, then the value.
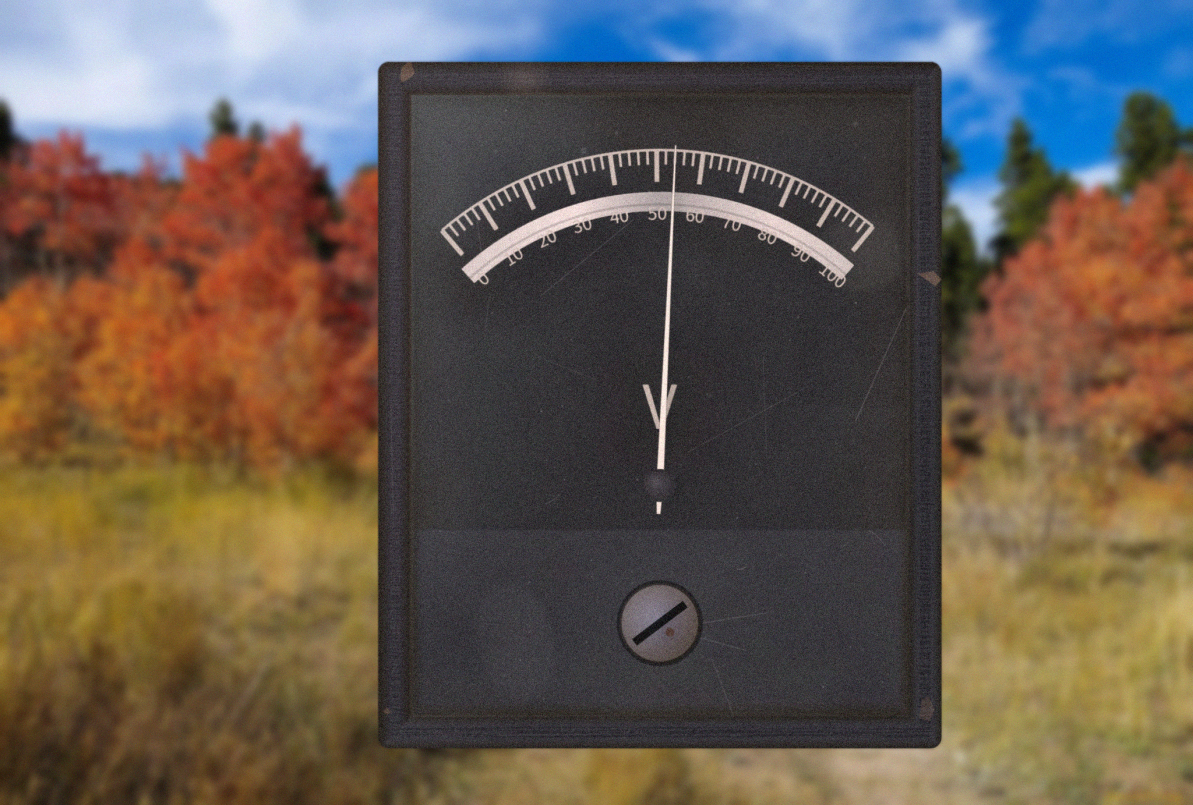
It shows 54 (V)
